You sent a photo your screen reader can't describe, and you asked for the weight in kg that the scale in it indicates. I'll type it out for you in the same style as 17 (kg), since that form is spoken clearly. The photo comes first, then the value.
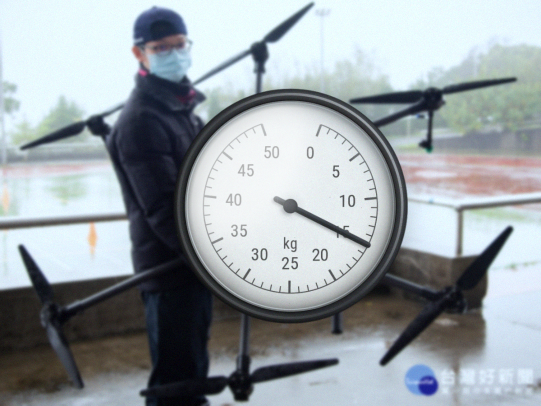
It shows 15 (kg)
